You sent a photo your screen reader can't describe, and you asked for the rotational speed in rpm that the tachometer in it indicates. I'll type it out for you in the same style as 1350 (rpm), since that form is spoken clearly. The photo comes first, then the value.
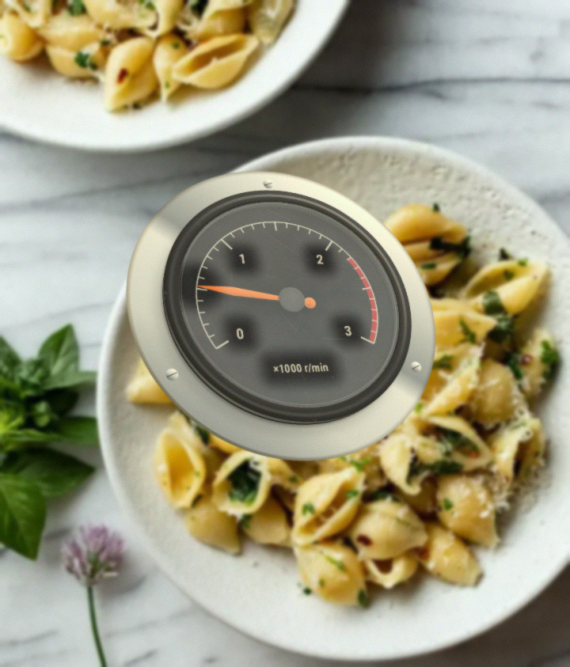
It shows 500 (rpm)
